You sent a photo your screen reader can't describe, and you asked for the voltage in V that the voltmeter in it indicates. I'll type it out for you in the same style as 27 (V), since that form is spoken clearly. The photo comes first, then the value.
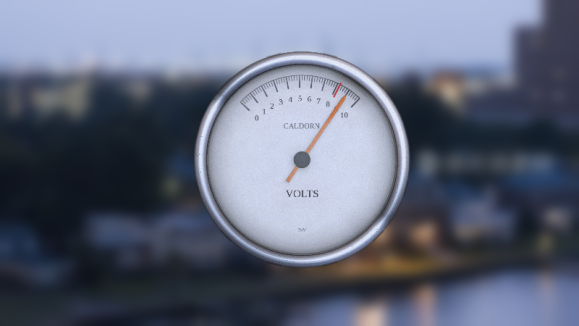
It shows 9 (V)
